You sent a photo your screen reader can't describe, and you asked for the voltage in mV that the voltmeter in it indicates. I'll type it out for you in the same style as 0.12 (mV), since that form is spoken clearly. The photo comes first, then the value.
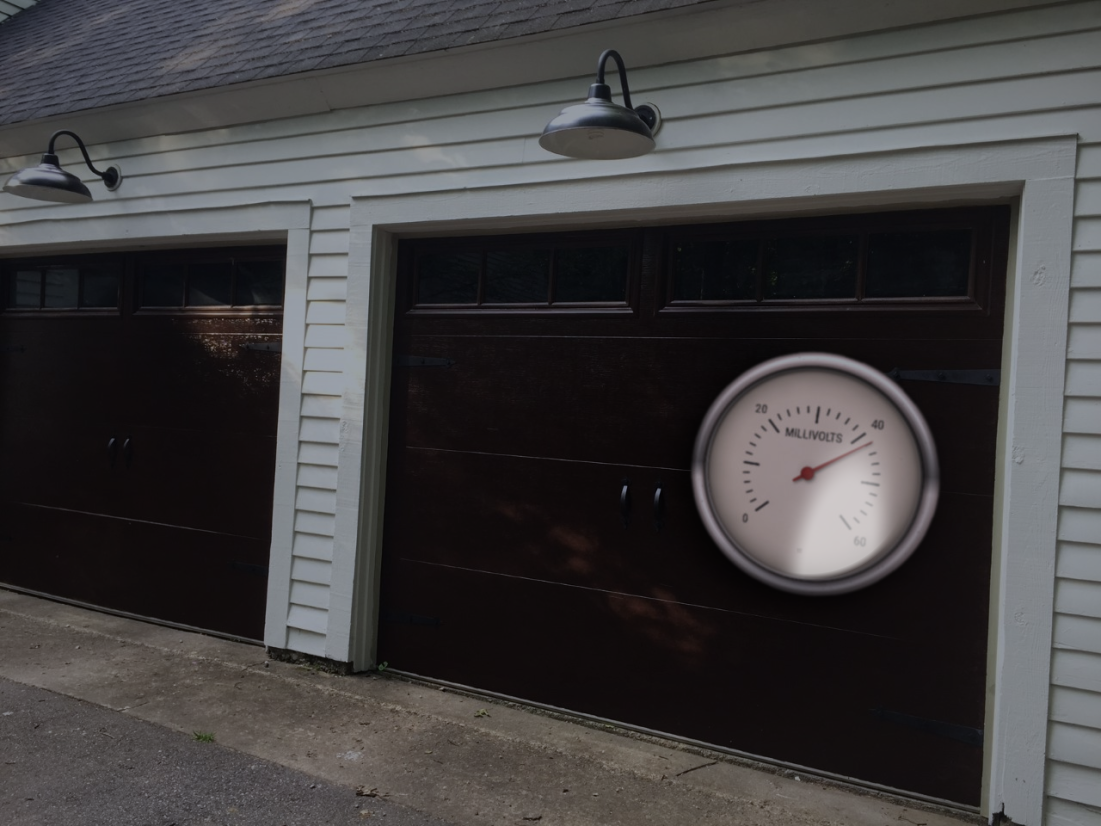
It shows 42 (mV)
